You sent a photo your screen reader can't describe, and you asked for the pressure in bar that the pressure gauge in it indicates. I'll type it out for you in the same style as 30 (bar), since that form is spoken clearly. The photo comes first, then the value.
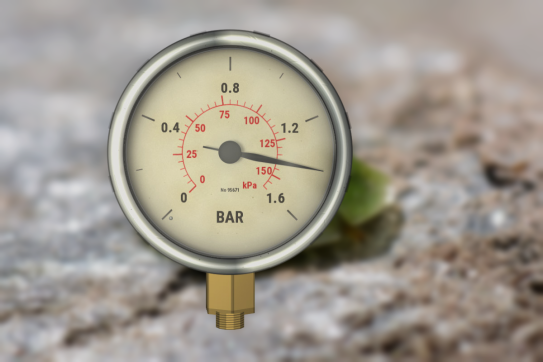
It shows 1.4 (bar)
